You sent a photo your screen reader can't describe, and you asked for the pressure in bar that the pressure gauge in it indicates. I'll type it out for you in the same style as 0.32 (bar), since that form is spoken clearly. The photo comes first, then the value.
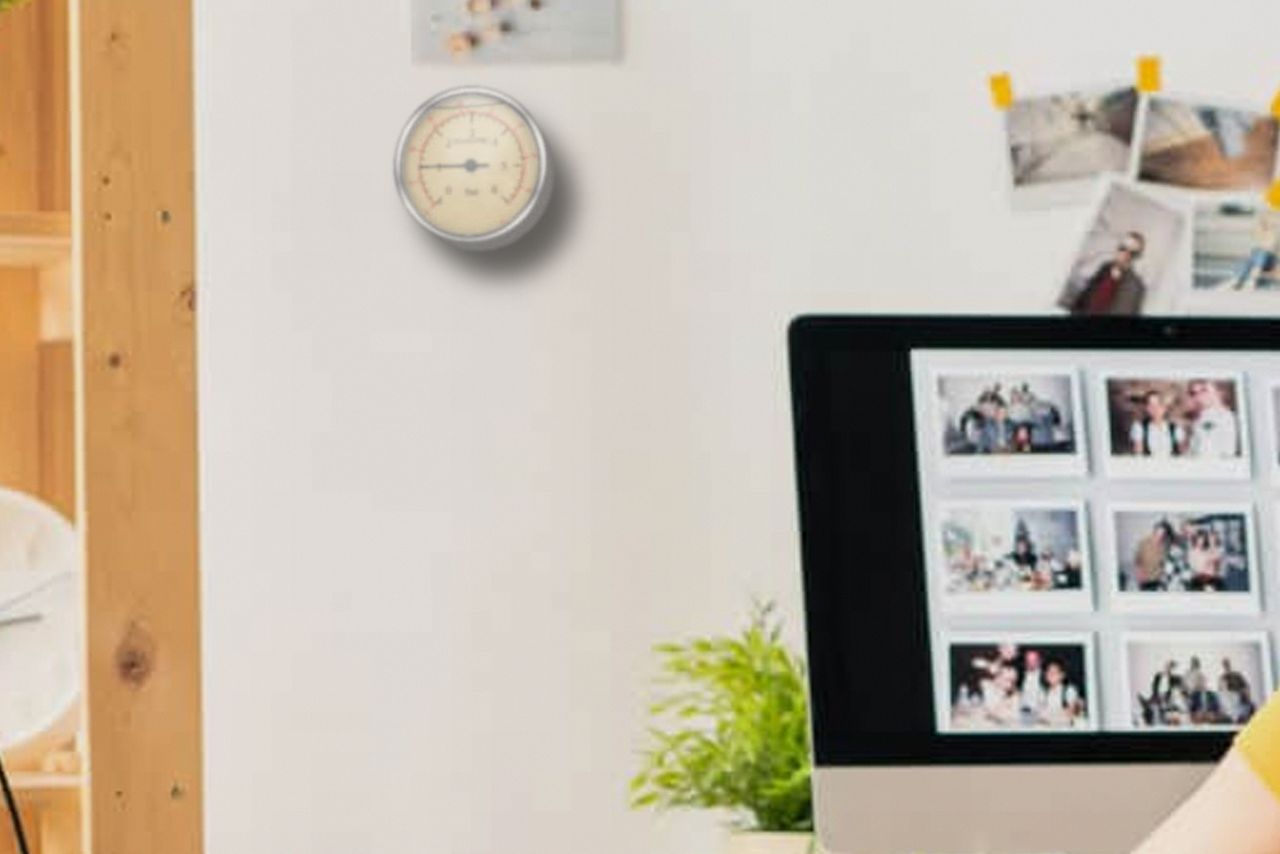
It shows 1 (bar)
